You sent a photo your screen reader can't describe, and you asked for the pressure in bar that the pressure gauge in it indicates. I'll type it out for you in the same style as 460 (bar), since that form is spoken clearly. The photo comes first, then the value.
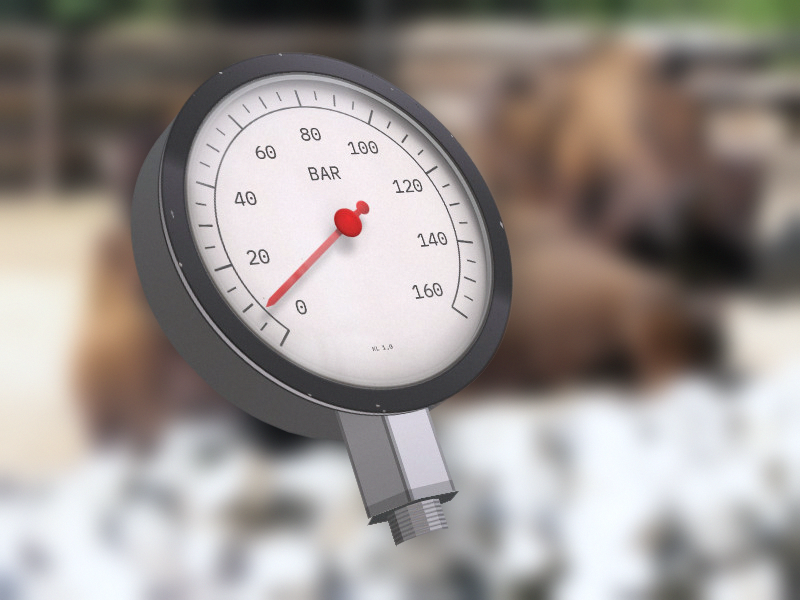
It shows 7.5 (bar)
